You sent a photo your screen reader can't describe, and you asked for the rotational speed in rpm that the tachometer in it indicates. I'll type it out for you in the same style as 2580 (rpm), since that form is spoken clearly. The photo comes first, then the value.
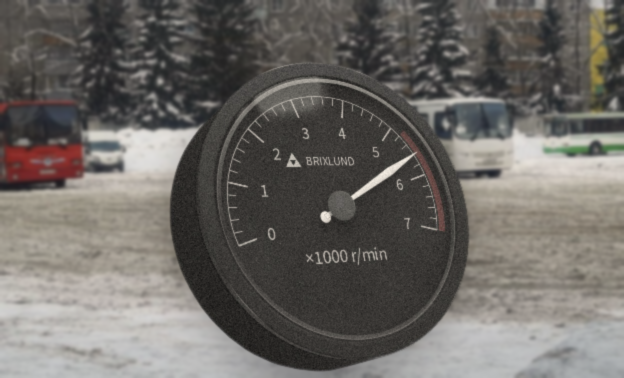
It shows 5600 (rpm)
